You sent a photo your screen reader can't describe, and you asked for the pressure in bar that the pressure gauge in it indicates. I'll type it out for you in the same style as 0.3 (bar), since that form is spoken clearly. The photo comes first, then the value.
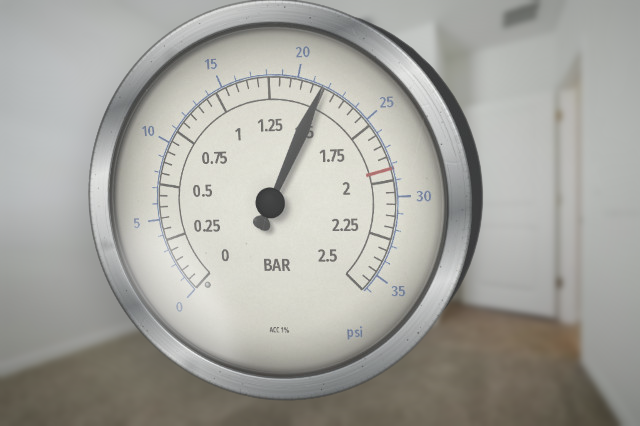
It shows 1.5 (bar)
